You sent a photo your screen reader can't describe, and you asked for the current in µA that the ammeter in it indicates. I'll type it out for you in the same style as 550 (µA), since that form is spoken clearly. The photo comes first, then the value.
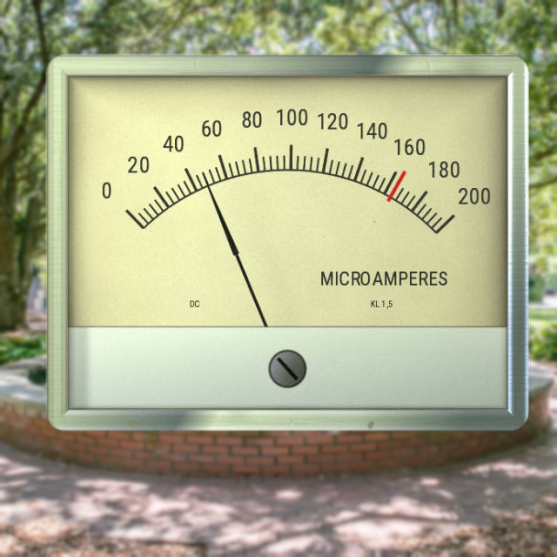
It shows 48 (µA)
